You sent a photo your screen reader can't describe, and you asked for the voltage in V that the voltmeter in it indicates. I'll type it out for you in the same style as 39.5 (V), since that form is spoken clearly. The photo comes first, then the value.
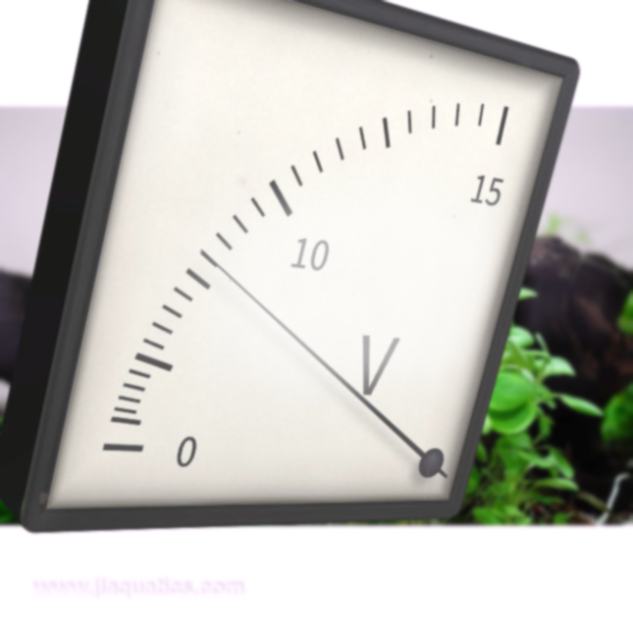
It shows 8 (V)
